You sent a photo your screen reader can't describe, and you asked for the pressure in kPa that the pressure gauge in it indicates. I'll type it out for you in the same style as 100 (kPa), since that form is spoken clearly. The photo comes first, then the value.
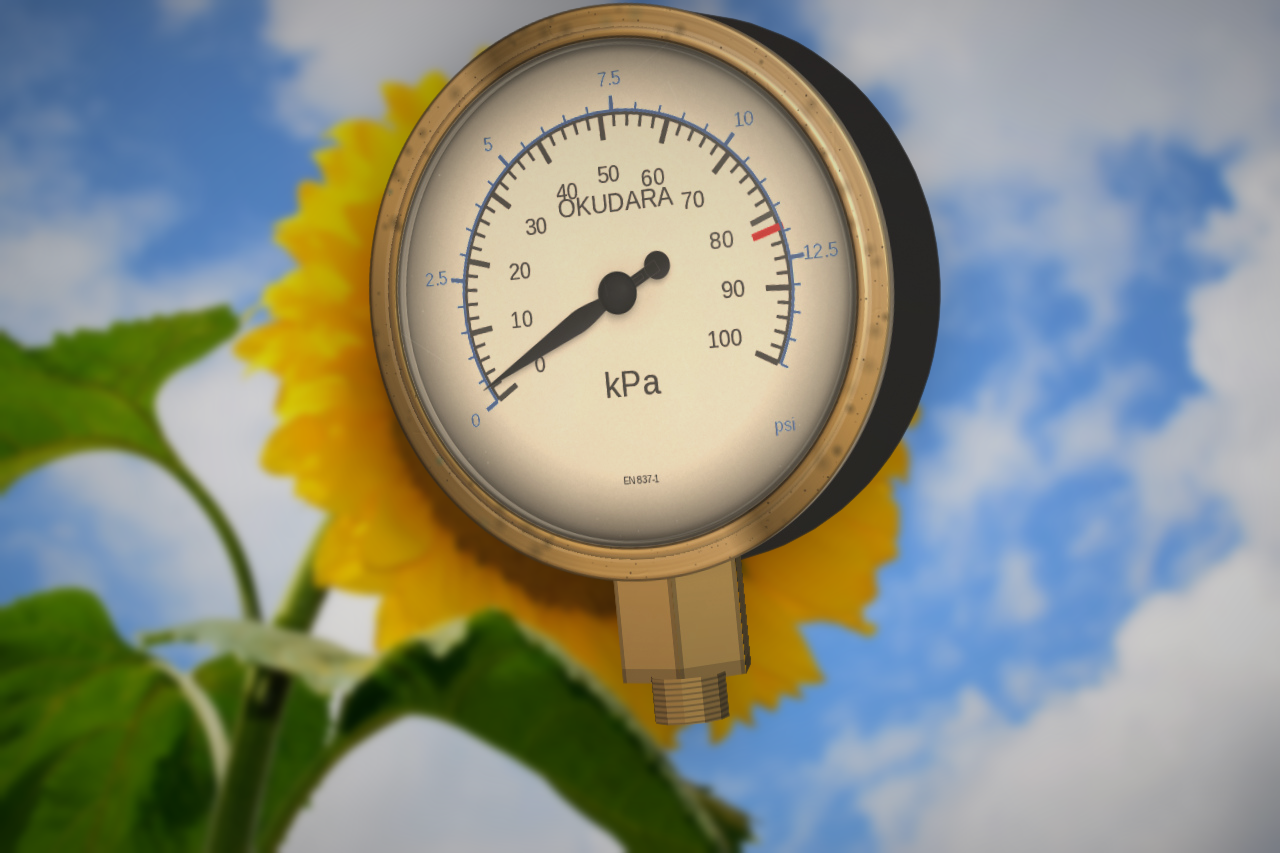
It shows 2 (kPa)
